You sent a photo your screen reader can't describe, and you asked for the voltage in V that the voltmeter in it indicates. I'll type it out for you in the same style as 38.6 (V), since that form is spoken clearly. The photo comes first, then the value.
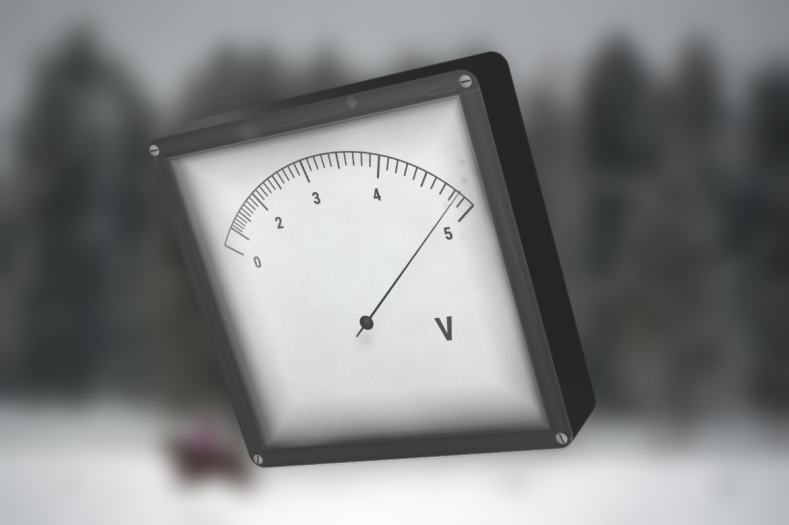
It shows 4.85 (V)
